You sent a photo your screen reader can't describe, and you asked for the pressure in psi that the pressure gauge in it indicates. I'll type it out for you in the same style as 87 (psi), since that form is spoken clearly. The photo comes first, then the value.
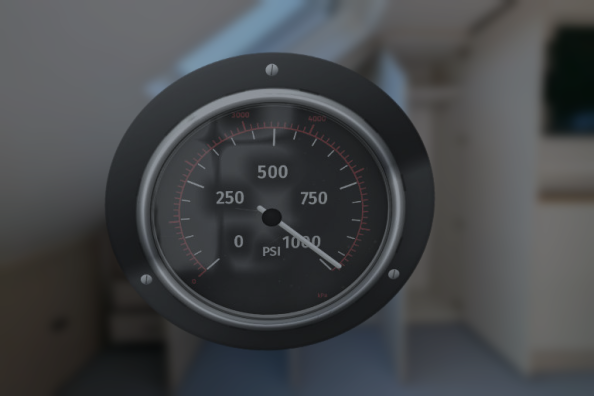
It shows 975 (psi)
